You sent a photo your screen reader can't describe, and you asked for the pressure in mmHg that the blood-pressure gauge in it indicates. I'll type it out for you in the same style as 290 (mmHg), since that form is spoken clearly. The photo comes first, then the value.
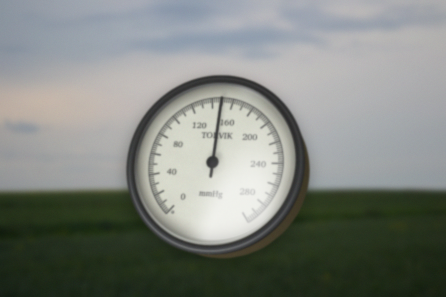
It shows 150 (mmHg)
